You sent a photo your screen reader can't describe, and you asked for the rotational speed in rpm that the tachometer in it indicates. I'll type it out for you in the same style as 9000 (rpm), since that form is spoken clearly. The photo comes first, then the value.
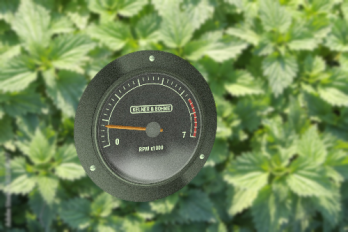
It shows 800 (rpm)
